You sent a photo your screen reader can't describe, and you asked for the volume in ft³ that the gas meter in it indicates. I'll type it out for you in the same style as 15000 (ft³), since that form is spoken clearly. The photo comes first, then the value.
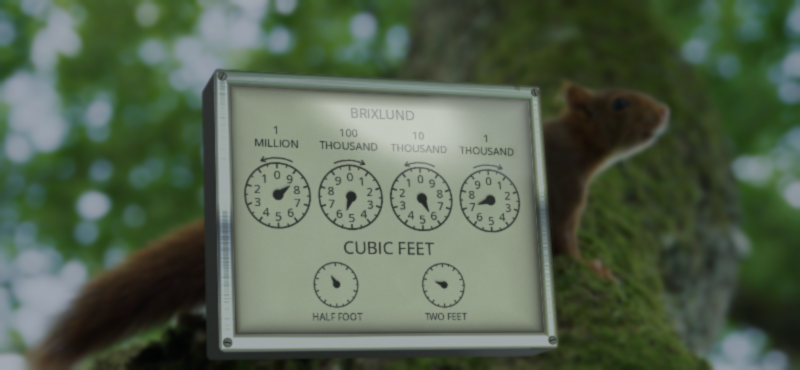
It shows 855700 (ft³)
